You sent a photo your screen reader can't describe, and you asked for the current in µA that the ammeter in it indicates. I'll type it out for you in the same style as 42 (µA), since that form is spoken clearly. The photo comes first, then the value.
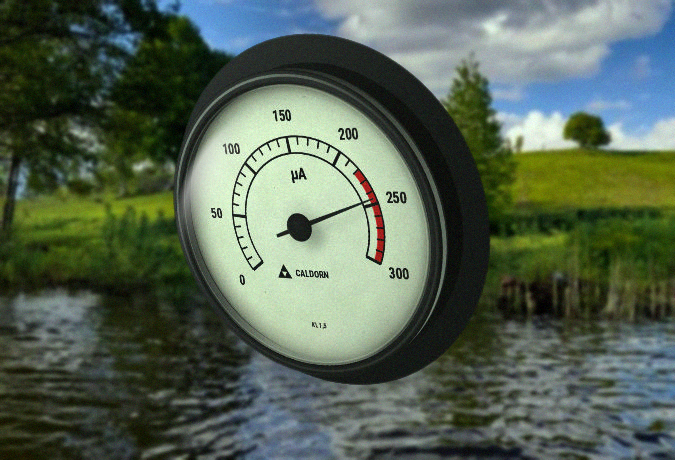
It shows 245 (µA)
